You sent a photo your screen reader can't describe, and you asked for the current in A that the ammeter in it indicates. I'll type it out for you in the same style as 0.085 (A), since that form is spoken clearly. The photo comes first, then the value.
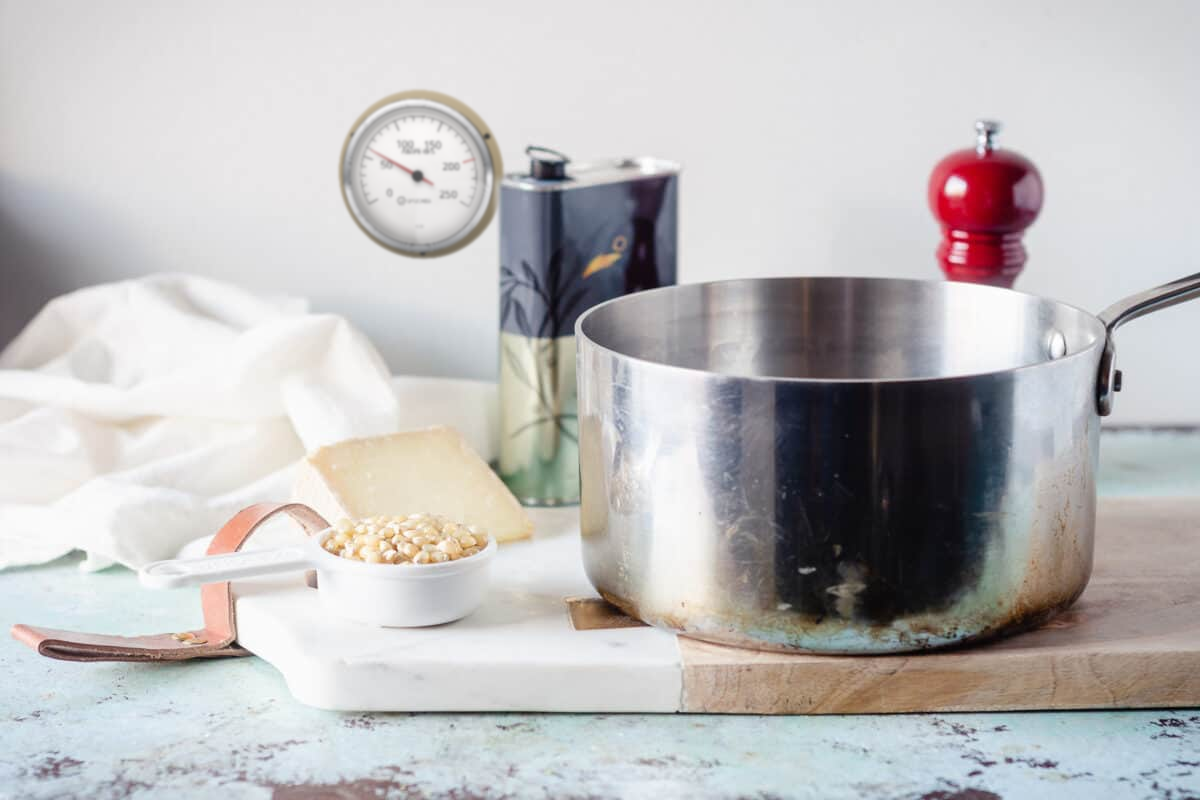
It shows 60 (A)
